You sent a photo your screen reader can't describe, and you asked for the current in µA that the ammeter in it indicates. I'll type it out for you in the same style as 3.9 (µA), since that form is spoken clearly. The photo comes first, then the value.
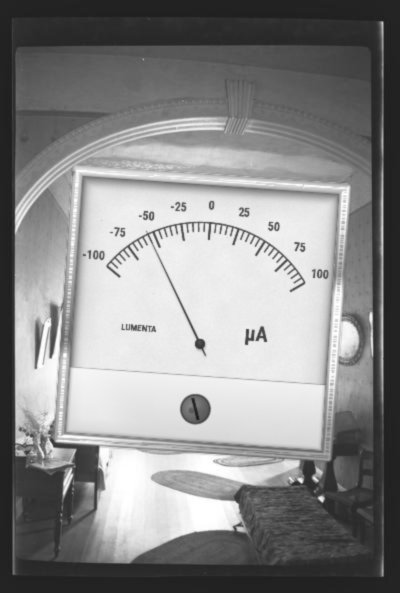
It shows -55 (µA)
